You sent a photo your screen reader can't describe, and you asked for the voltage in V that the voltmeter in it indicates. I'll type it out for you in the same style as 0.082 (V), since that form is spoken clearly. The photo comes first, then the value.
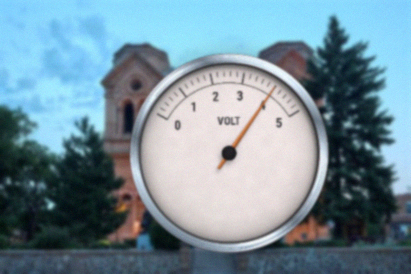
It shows 4 (V)
